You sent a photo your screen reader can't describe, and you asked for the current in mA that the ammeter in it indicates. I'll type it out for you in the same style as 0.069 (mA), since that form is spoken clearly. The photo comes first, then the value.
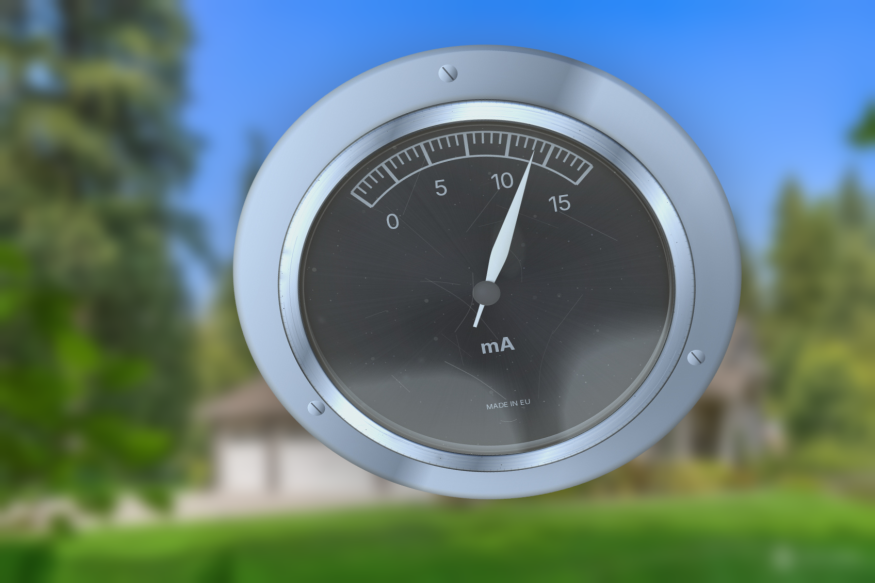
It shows 11.5 (mA)
